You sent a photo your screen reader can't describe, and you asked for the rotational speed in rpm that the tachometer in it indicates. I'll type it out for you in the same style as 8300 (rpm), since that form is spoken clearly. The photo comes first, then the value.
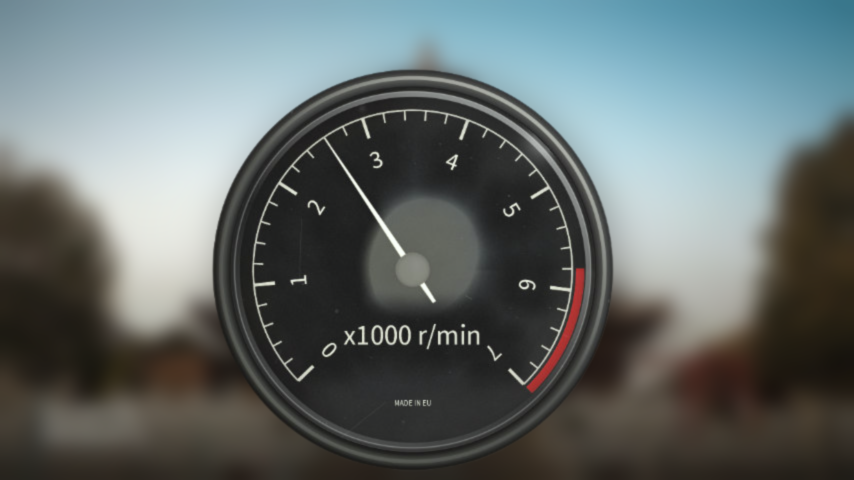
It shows 2600 (rpm)
